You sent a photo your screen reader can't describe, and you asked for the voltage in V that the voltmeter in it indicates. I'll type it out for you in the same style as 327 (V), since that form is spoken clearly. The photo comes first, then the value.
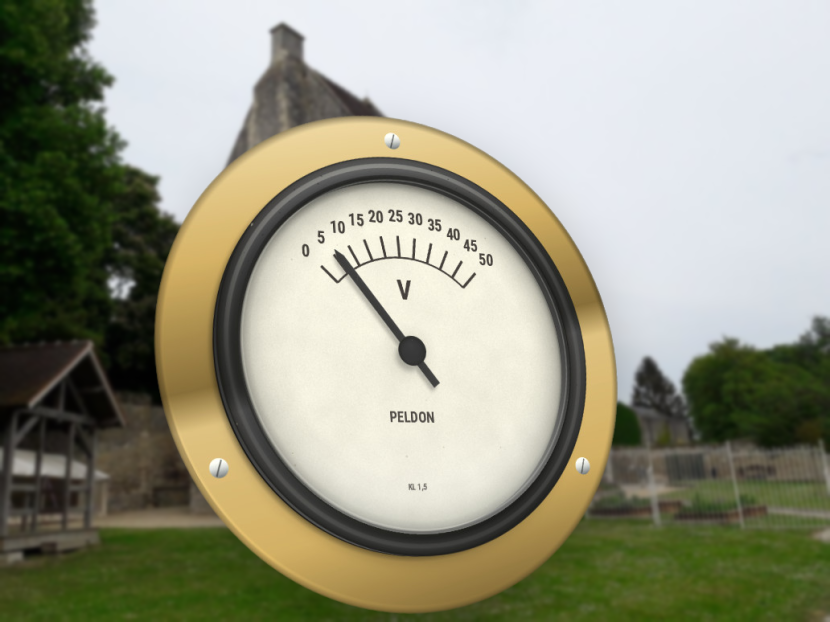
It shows 5 (V)
